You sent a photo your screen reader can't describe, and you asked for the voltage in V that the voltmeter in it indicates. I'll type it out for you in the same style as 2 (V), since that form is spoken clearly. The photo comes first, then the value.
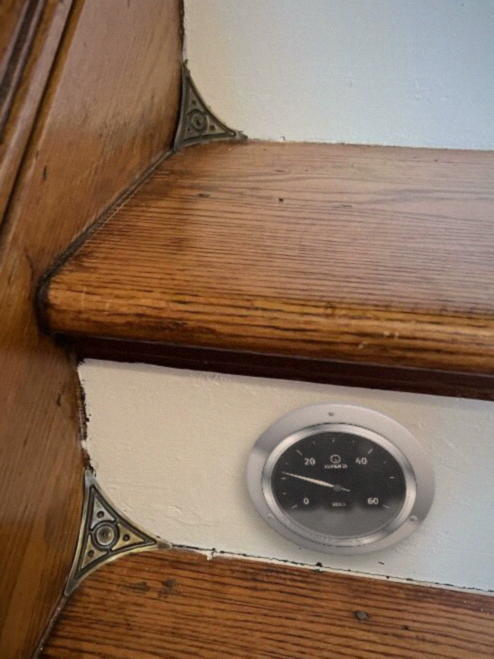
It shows 12.5 (V)
